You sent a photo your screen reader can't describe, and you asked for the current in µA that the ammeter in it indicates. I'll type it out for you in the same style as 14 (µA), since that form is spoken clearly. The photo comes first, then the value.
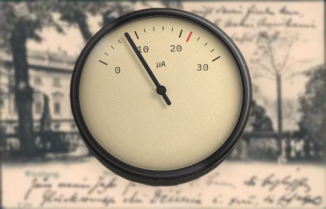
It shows 8 (µA)
